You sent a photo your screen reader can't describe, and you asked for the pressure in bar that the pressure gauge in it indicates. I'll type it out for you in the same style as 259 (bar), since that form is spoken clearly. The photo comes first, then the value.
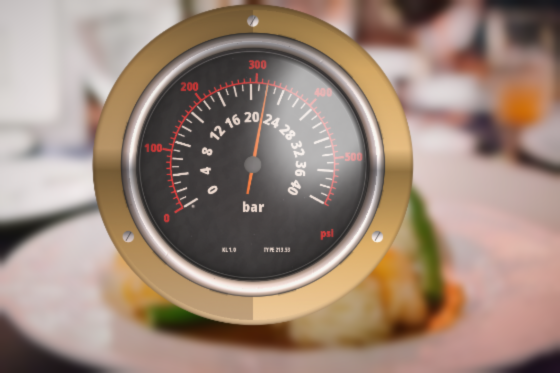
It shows 22 (bar)
